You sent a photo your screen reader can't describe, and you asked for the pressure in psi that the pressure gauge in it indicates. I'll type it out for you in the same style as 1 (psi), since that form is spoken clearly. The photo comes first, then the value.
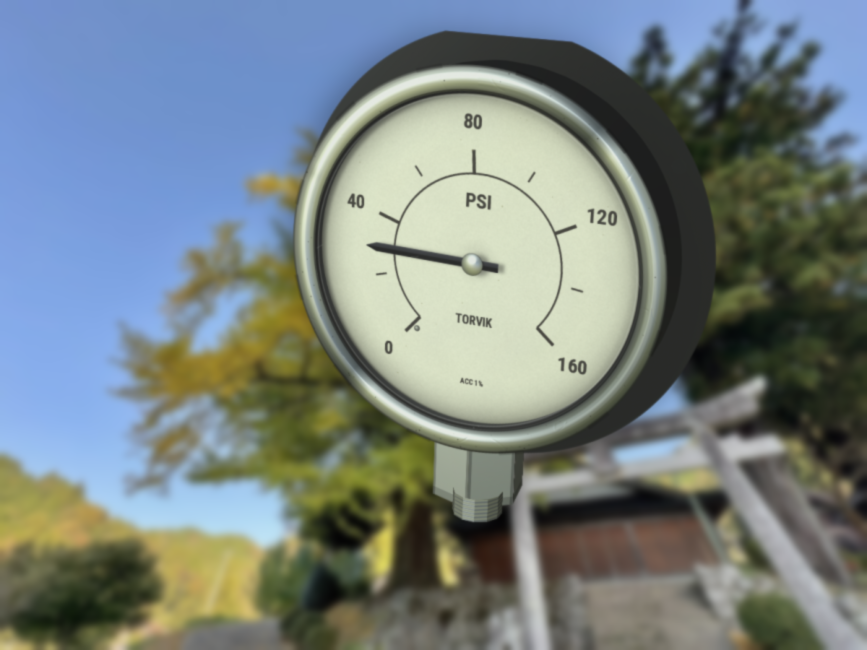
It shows 30 (psi)
